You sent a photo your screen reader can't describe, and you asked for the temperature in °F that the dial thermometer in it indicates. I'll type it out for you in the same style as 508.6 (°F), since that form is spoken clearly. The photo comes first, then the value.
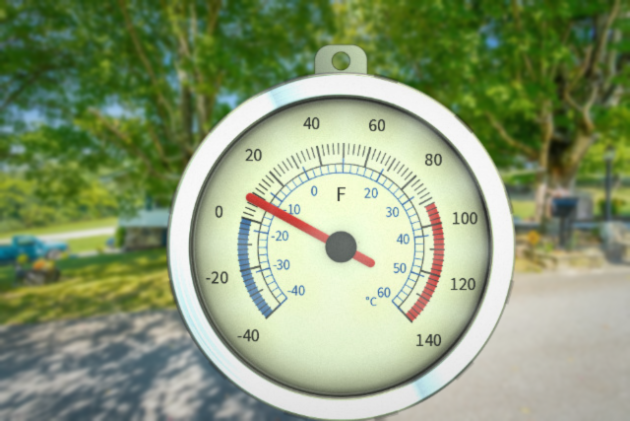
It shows 8 (°F)
